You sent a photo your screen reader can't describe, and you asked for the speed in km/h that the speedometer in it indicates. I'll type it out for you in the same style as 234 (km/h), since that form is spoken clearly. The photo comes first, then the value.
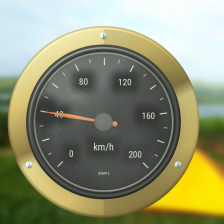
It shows 40 (km/h)
